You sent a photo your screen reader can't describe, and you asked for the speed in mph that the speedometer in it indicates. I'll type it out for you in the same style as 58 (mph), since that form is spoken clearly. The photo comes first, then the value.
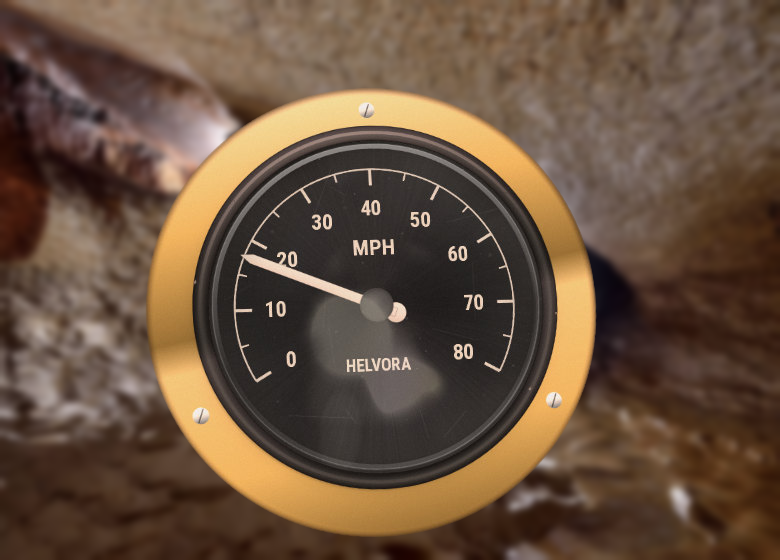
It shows 17.5 (mph)
